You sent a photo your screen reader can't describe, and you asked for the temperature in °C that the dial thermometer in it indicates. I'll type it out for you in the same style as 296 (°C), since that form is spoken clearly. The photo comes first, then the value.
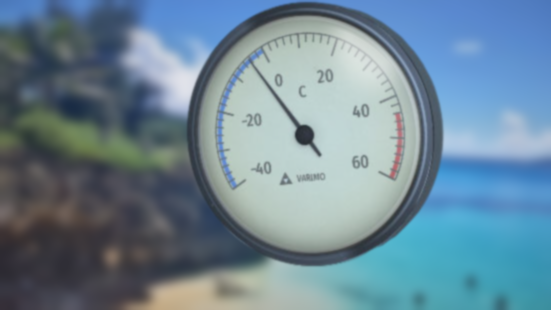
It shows -4 (°C)
